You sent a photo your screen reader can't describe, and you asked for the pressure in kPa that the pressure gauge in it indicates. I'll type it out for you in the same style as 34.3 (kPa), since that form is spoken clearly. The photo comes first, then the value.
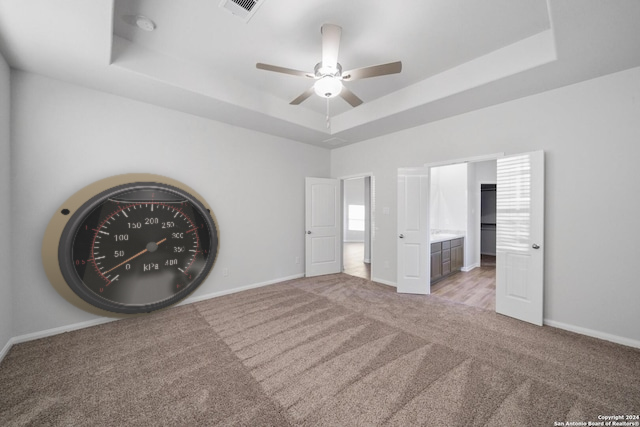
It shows 20 (kPa)
